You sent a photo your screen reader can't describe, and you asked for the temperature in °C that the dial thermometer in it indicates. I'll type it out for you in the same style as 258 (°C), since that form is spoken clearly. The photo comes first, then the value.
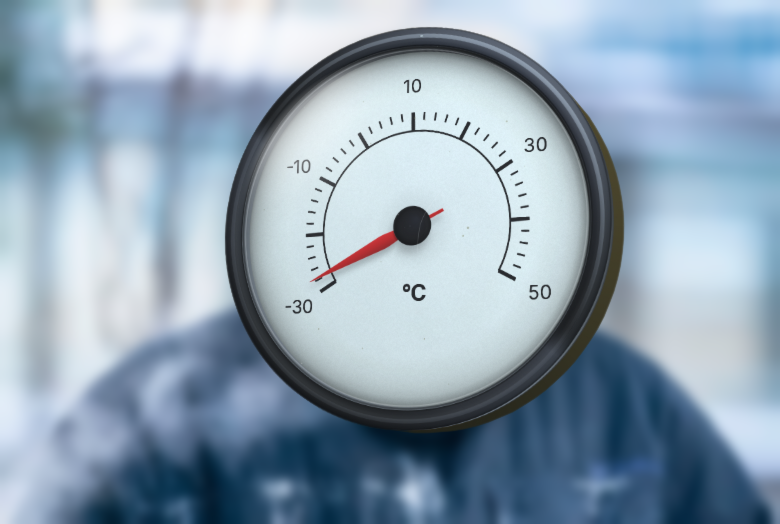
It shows -28 (°C)
